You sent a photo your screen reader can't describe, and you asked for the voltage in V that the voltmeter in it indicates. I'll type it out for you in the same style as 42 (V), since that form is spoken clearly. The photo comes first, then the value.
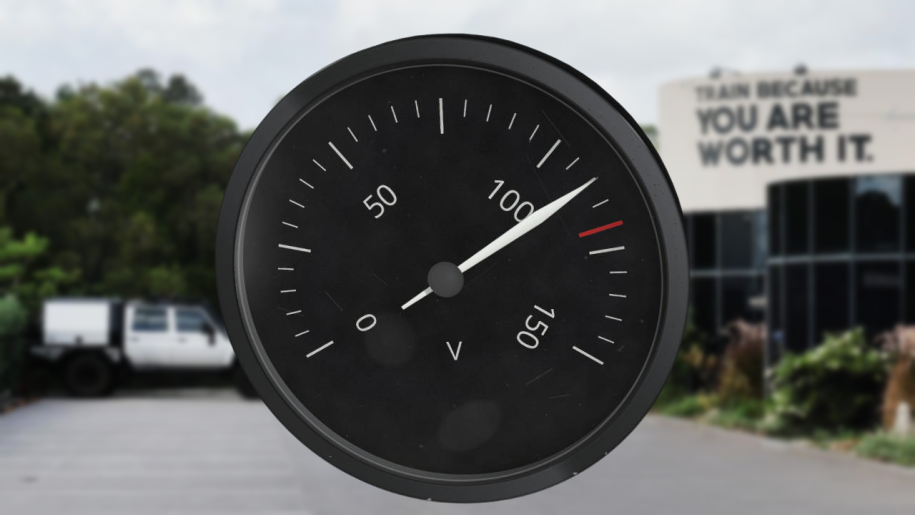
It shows 110 (V)
